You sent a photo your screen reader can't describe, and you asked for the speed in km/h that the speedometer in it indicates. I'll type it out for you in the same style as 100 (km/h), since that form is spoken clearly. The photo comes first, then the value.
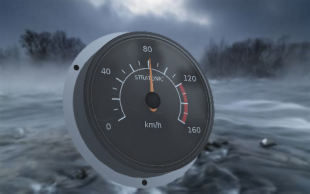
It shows 80 (km/h)
